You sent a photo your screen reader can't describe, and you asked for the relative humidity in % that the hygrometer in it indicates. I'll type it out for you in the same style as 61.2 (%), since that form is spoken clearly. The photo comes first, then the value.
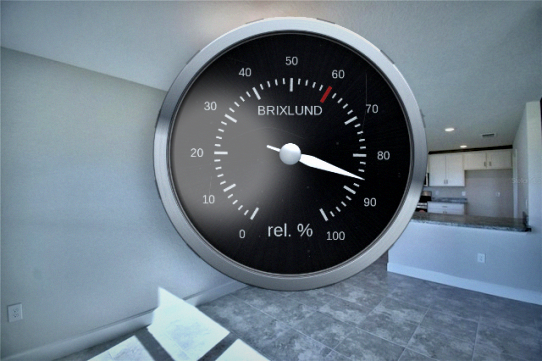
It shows 86 (%)
